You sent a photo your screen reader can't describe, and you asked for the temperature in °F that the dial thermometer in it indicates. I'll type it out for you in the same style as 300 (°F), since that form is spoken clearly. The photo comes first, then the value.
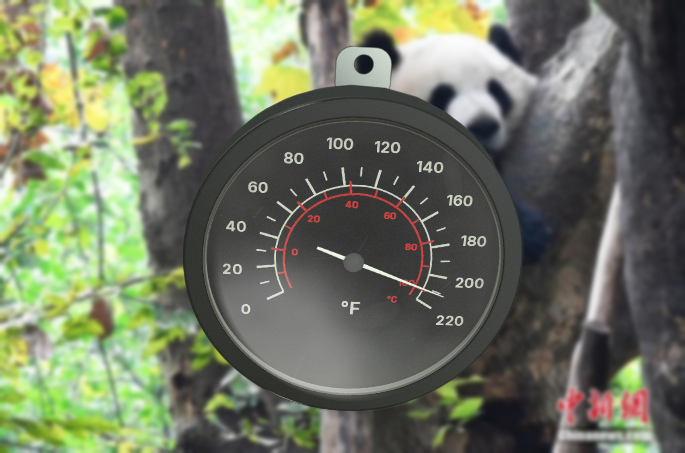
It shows 210 (°F)
